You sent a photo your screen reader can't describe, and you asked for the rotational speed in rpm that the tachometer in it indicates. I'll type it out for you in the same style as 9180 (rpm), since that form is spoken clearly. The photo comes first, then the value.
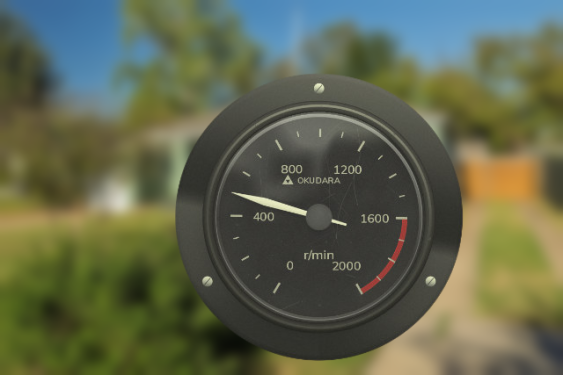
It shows 500 (rpm)
